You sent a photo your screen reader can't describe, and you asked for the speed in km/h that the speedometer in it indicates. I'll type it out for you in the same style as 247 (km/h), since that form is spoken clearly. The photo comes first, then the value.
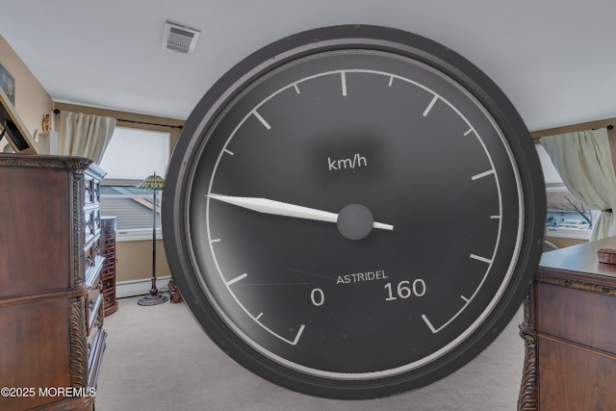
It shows 40 (km/h)
